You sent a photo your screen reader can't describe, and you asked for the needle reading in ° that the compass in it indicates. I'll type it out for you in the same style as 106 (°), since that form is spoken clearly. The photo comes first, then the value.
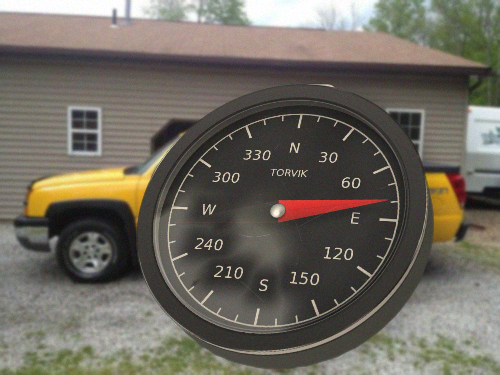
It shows 80 (°)
